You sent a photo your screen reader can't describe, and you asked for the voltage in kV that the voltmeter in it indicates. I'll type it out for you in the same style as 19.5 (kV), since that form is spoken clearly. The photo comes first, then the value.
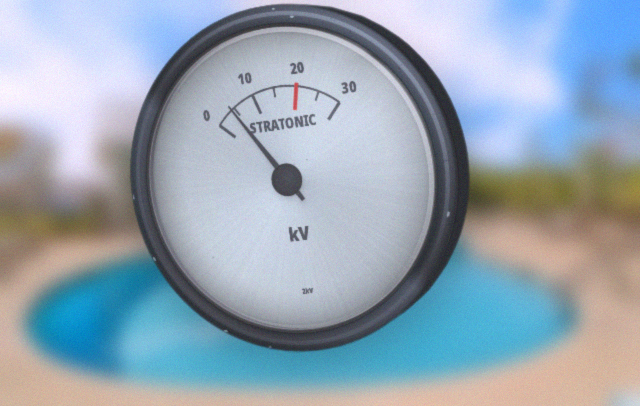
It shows 5 (kV)
